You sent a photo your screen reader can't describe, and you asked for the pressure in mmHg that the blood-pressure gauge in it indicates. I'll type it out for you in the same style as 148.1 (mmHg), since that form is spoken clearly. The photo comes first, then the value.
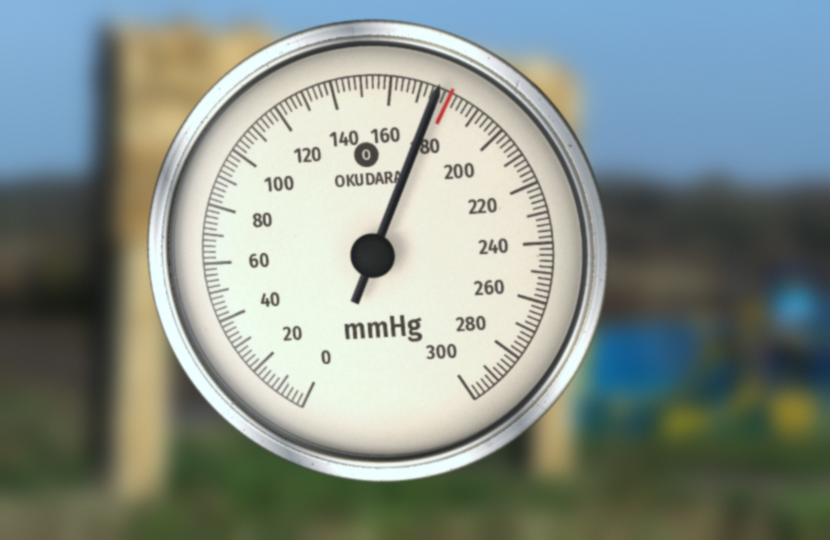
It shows 176 (mmHg)
